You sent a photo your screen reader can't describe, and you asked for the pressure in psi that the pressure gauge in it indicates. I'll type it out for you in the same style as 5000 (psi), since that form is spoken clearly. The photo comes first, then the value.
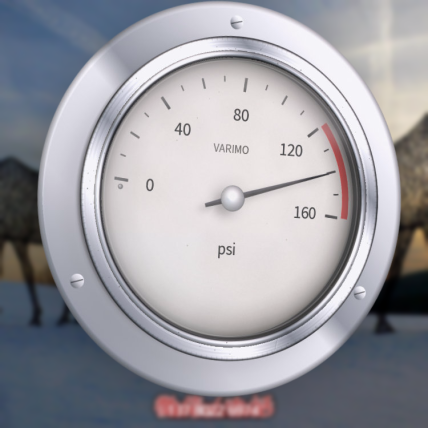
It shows 140 (psi)
